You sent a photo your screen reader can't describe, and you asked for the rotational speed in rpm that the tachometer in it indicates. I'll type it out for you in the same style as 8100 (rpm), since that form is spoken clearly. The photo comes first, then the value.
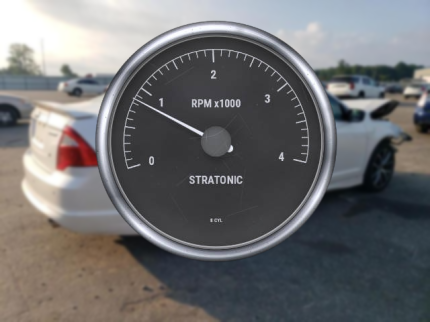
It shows 850 (rpm)
